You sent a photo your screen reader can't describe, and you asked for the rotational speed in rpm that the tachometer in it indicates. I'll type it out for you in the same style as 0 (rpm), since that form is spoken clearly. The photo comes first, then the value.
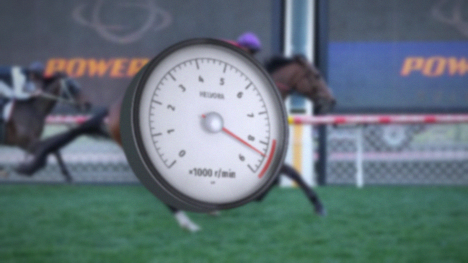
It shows 8400 (rpm)
